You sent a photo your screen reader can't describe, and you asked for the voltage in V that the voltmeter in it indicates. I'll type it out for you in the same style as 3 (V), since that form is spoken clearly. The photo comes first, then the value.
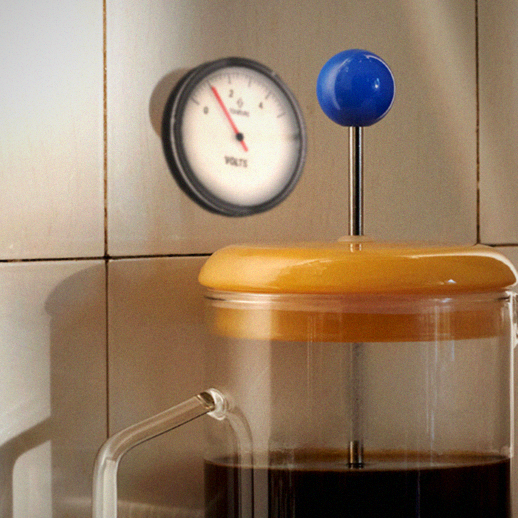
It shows 1 (V)
